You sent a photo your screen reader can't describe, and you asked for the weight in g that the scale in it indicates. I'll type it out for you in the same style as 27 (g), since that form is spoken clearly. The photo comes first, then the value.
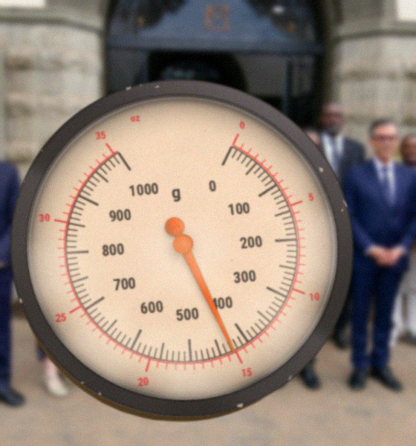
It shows 430 (g)
